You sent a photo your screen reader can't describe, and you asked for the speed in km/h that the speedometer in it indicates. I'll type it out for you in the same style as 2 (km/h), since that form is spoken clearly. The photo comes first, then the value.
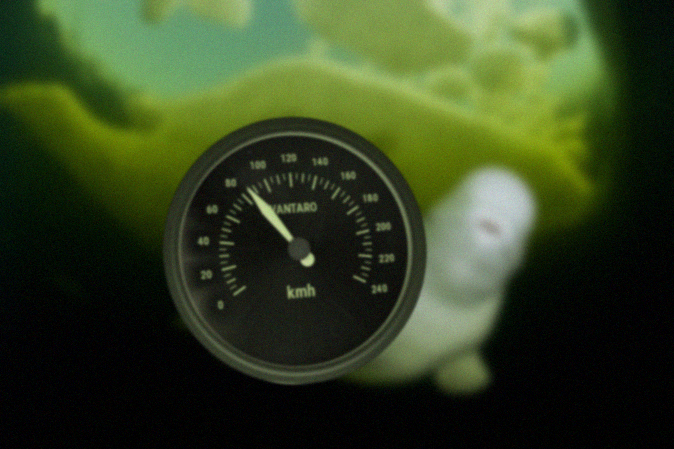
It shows 85 (km/h)
